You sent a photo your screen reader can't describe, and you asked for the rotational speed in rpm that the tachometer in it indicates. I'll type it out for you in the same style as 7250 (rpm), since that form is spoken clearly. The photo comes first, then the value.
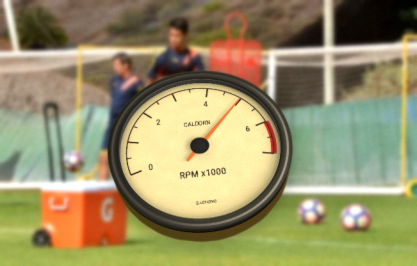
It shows 5000 (rpm)
